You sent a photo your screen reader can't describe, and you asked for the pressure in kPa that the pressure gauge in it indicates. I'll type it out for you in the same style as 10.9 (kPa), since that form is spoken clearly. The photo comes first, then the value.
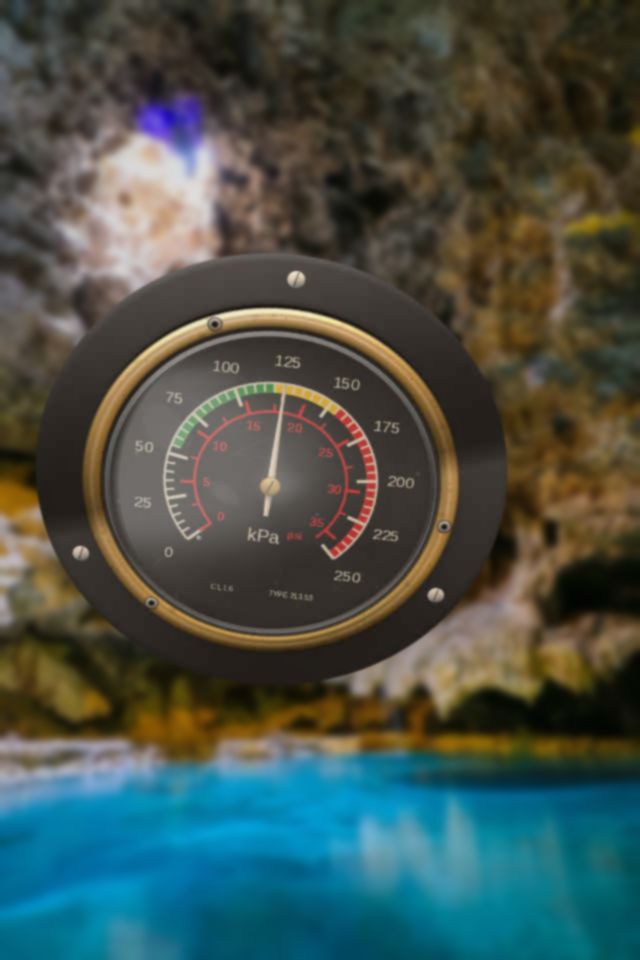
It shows 125 (kPa)
